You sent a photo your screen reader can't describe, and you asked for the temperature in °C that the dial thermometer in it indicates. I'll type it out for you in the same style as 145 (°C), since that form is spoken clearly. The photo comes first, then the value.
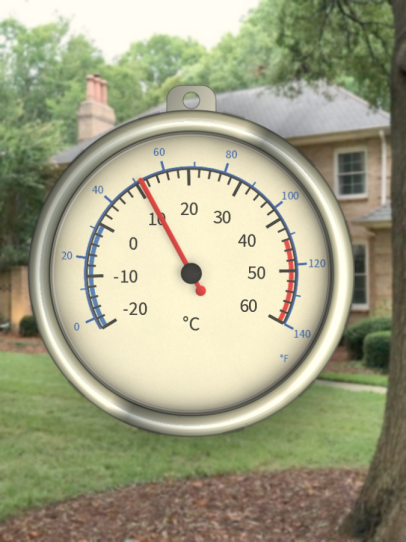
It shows 11 (°C)
